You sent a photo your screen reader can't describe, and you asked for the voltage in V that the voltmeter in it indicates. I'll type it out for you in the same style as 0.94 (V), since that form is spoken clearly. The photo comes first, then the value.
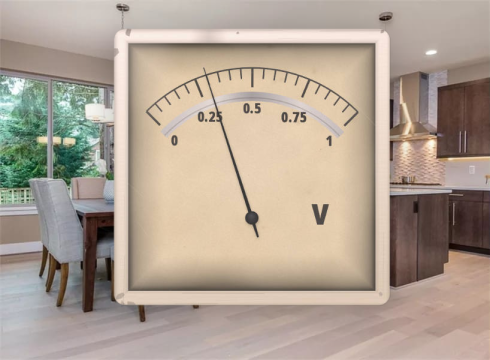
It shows 0.3 (V)
